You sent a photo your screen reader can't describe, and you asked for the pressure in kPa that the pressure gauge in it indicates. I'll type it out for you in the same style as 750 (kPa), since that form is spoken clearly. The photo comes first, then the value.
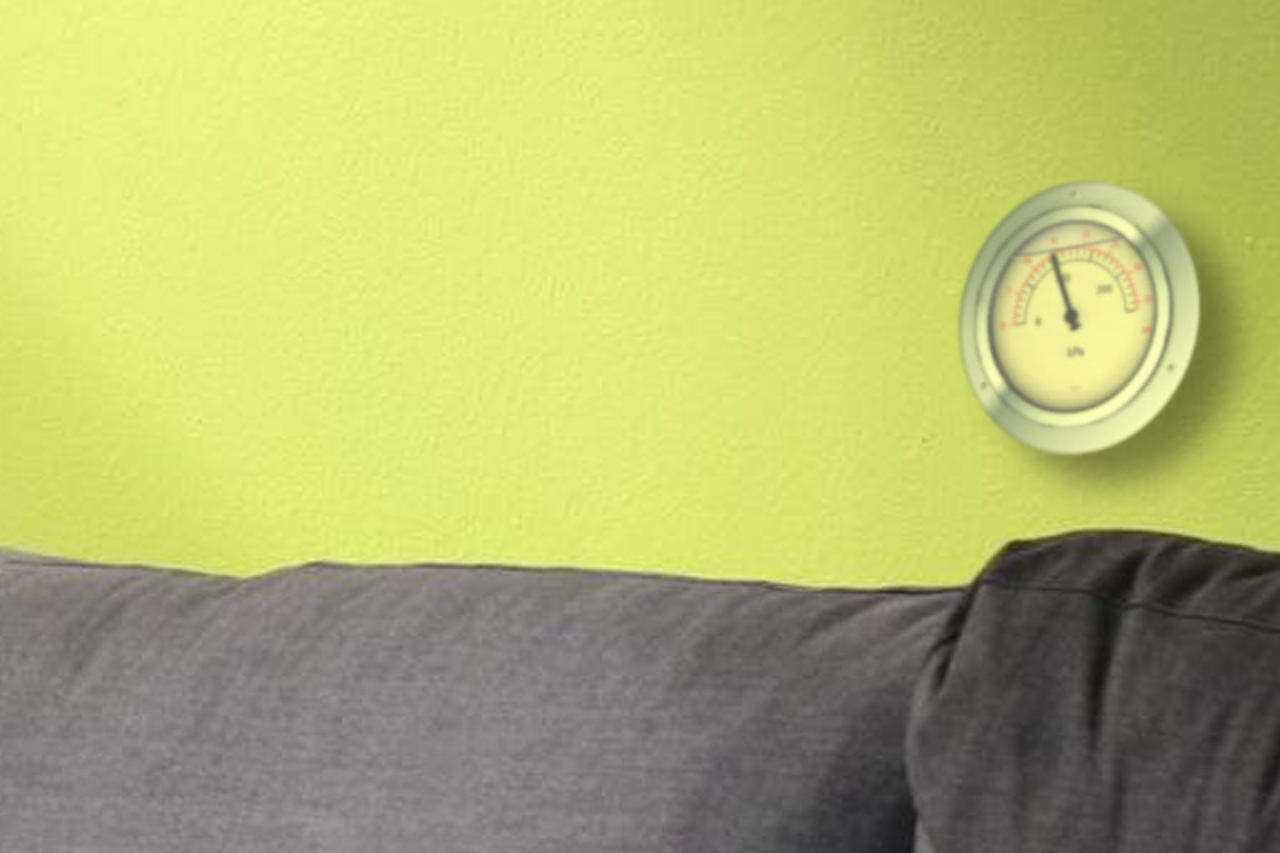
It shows 100 (kPa)
